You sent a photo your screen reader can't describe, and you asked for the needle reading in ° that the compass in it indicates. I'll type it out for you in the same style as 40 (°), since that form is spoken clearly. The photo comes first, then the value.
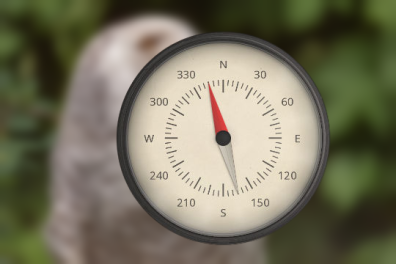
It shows 345 (°)
